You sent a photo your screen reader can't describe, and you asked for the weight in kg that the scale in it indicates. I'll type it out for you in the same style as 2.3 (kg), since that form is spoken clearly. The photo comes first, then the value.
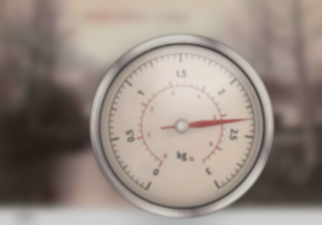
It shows 2.35 (kg)
